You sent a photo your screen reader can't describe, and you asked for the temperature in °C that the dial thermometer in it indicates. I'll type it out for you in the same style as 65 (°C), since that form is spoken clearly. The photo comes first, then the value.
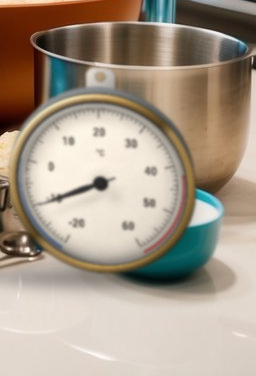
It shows -10 (°C)
